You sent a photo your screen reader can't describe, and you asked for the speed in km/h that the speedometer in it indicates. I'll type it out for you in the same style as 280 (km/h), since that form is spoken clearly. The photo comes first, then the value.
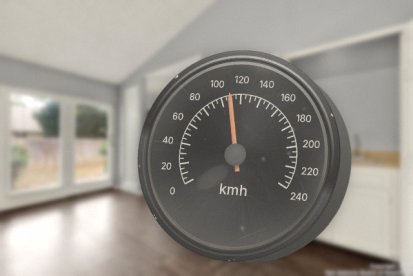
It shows 110 (km/h)
